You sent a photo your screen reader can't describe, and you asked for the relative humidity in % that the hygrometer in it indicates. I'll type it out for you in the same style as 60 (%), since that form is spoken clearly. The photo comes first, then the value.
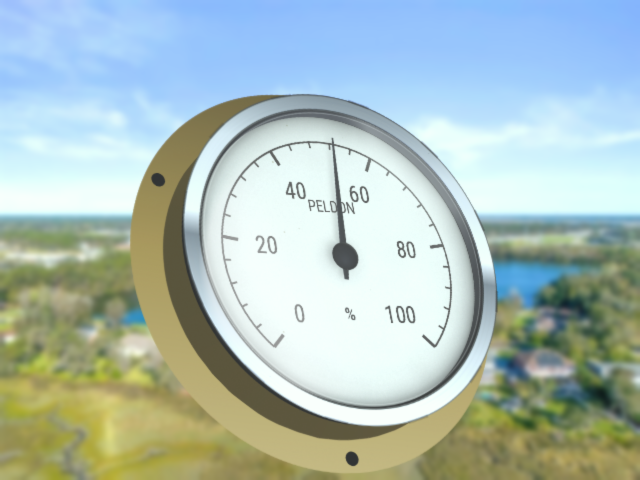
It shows 52 (%)
